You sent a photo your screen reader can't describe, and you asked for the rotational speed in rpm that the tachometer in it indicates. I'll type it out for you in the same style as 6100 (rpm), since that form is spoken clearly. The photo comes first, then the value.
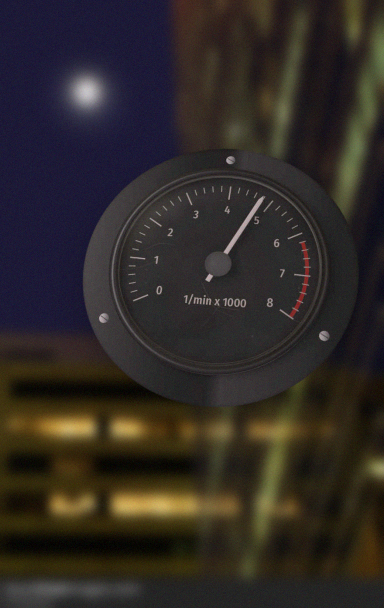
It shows 4800 (rpm)
